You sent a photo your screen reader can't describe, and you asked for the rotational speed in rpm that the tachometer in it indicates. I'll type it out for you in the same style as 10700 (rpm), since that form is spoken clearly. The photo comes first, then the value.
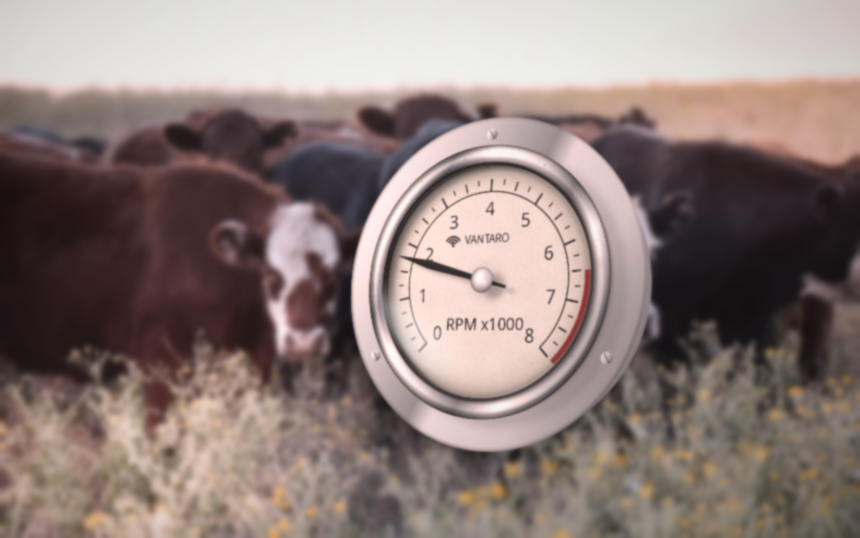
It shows 1750 (rpm)
